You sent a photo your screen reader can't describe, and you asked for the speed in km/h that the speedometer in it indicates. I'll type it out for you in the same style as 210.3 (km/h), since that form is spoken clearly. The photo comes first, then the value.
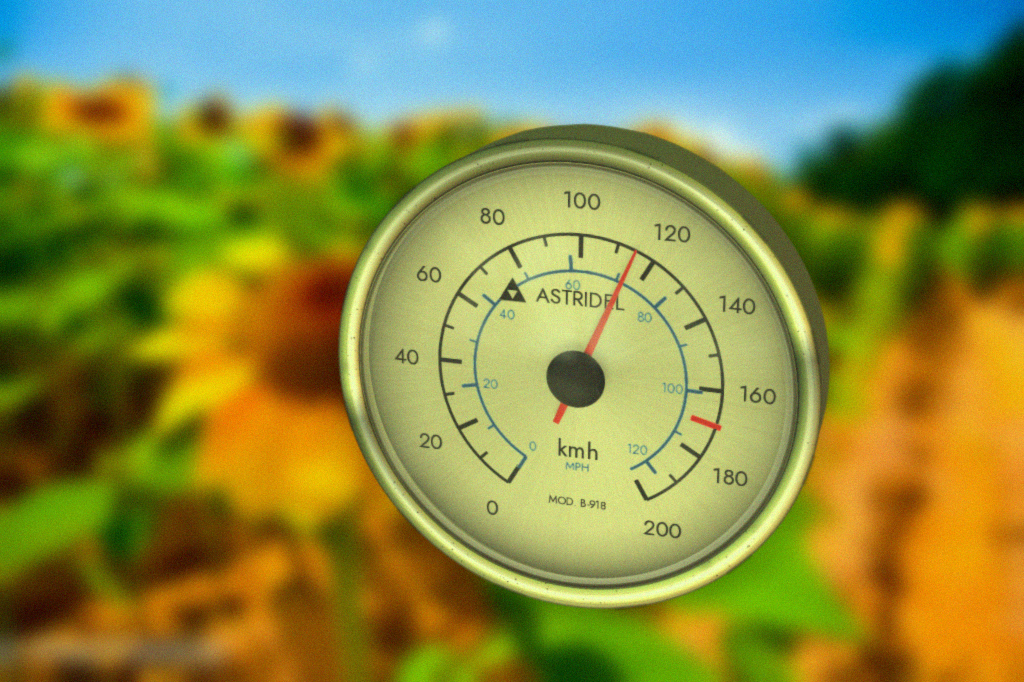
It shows 115 (km/h)
